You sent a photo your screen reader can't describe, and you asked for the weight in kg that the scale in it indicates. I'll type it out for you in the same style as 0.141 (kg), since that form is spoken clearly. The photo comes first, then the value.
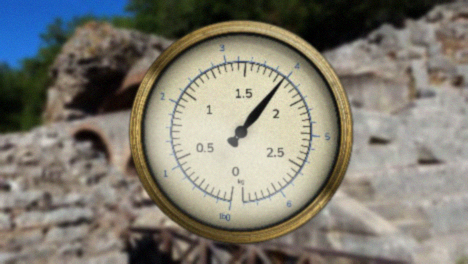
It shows 1.8 (kg)
